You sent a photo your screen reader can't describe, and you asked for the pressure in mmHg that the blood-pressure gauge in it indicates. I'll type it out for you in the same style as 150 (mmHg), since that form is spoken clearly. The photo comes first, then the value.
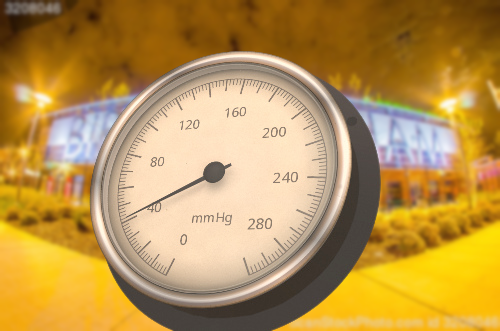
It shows 40 (mmHg)
